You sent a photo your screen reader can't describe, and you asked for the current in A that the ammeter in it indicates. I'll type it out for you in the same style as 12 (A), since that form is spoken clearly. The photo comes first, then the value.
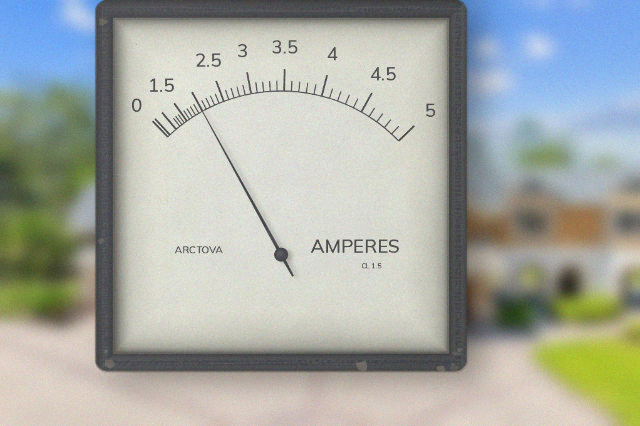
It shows 2 (A)
